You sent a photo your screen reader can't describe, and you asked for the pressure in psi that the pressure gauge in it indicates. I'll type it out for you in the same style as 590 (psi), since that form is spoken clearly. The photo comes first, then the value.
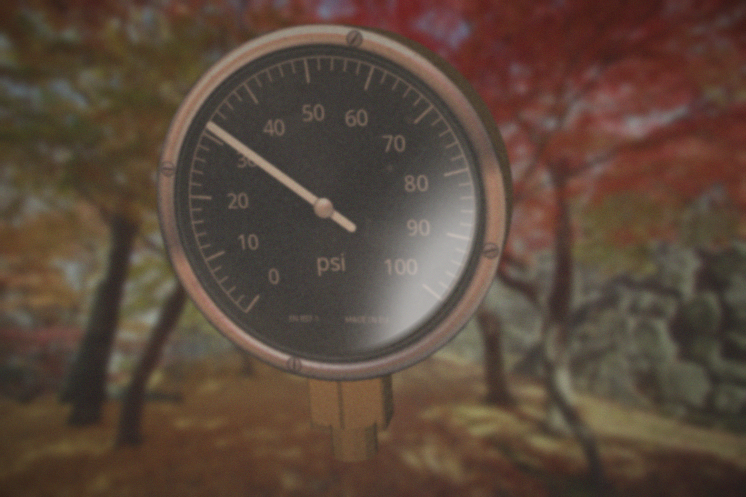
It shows 32 (psi)
